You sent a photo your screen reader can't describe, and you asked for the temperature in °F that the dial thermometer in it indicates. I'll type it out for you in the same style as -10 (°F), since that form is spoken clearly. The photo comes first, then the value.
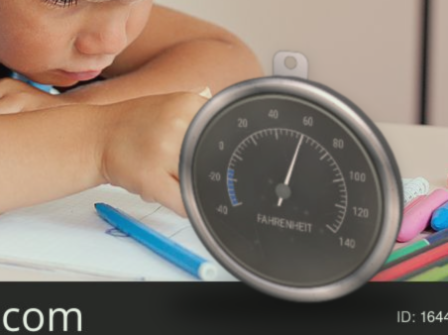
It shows 60 (°F)
